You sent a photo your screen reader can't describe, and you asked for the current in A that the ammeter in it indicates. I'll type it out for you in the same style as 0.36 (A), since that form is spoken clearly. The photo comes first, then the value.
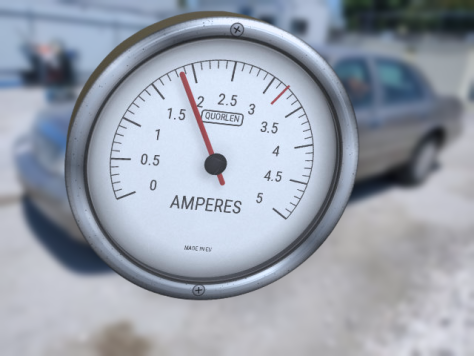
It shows 1.85 (A)
